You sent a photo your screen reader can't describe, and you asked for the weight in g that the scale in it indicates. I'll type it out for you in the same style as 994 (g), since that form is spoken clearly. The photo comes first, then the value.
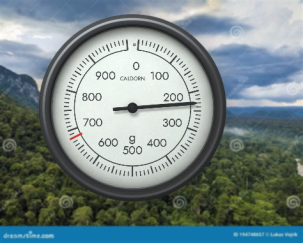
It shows 230 (g)
